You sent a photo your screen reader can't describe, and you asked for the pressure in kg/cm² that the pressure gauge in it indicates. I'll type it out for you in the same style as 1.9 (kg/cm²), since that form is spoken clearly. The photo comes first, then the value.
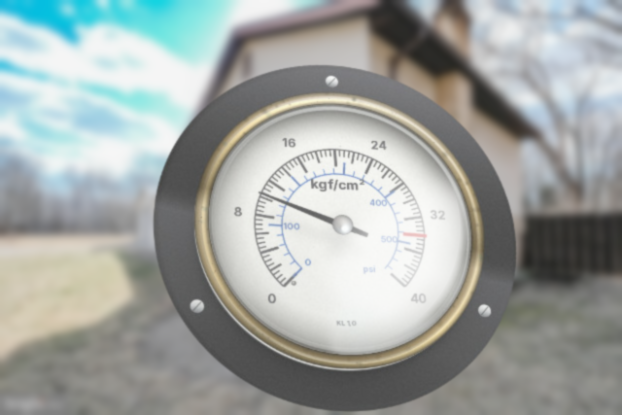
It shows 10 (kg/cm²)
